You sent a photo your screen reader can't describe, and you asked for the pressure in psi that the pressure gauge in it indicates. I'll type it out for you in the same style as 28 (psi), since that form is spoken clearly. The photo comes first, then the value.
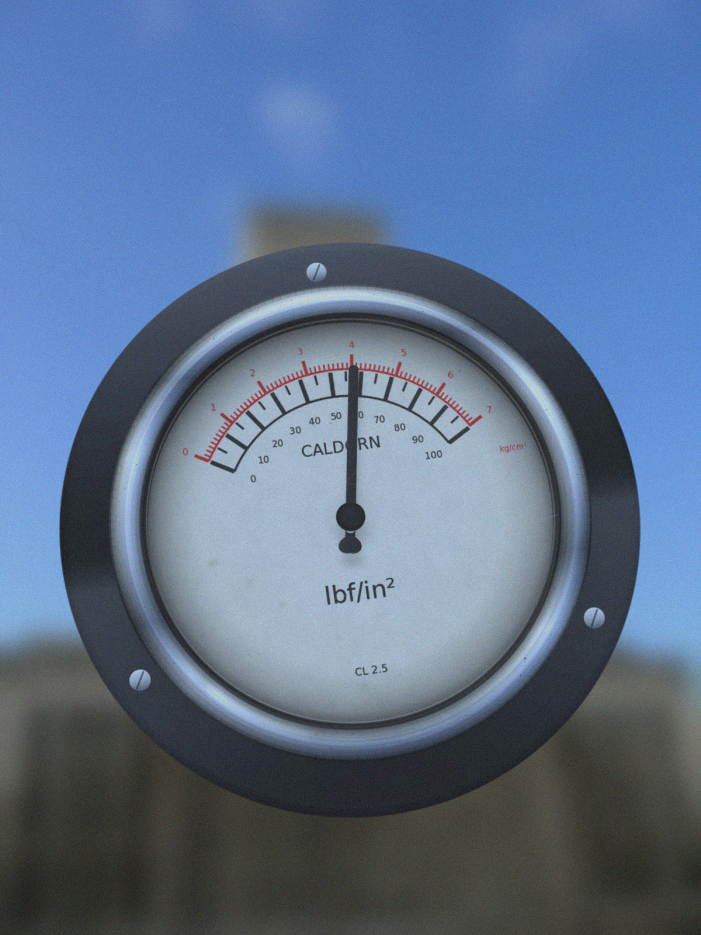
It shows 57.5 (psi)
